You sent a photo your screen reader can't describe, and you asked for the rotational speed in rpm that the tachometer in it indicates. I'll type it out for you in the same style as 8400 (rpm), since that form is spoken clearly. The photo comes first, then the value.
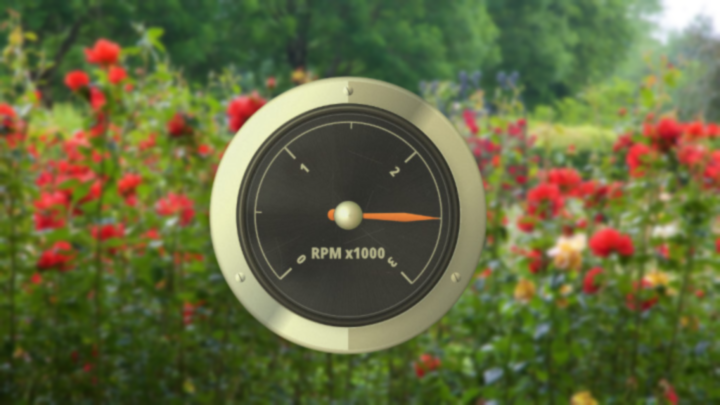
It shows 2500 (rpm)
